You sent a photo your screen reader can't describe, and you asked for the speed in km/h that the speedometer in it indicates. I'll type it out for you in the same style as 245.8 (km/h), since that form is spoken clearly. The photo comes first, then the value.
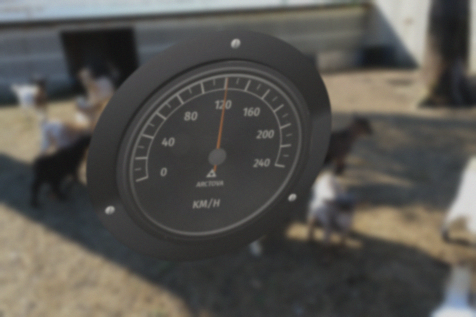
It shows 120 (km/h)
